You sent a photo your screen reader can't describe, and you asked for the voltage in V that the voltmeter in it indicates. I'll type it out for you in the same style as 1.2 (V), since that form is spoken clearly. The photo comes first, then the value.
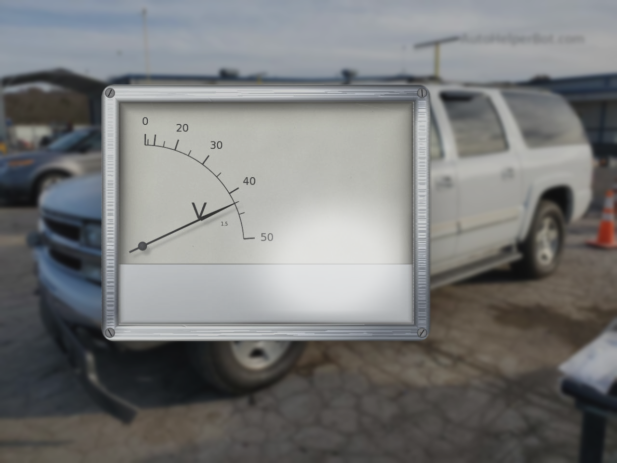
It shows 42.5 (V)
